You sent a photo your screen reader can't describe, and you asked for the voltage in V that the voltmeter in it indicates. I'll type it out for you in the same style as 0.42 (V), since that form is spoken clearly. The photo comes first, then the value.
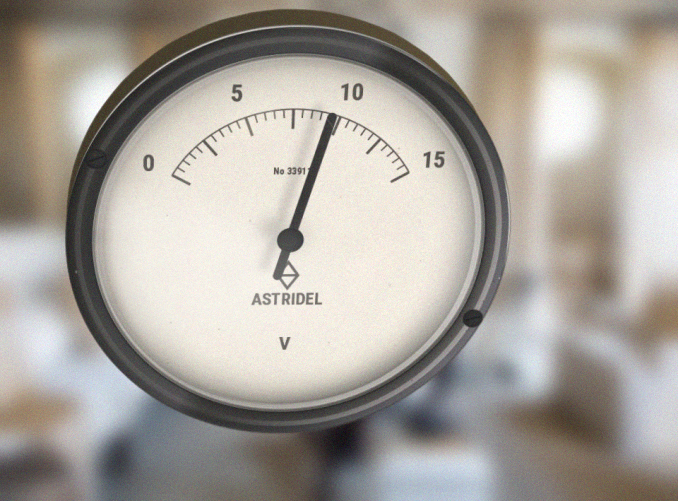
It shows 9.5 (V)
